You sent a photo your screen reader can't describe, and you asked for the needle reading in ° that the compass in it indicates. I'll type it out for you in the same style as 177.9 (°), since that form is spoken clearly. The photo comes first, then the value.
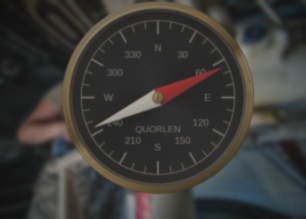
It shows 65 (°)
